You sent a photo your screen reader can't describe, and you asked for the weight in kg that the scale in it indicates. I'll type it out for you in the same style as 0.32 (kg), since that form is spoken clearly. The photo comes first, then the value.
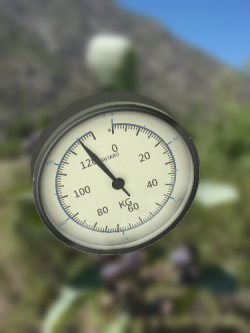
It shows 125 (kg)
